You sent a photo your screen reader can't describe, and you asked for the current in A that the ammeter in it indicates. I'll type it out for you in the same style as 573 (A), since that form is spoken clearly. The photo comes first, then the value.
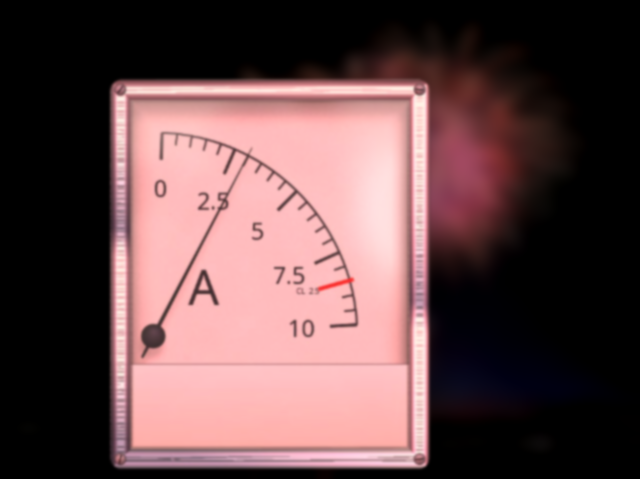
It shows 3 (A)
